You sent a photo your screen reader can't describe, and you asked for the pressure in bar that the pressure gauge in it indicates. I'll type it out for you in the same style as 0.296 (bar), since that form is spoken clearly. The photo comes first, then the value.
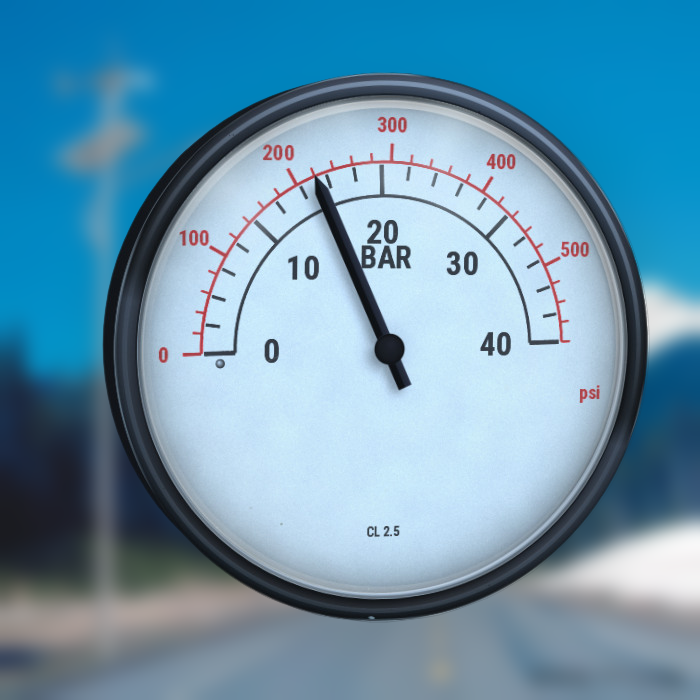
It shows 15 (bar)
